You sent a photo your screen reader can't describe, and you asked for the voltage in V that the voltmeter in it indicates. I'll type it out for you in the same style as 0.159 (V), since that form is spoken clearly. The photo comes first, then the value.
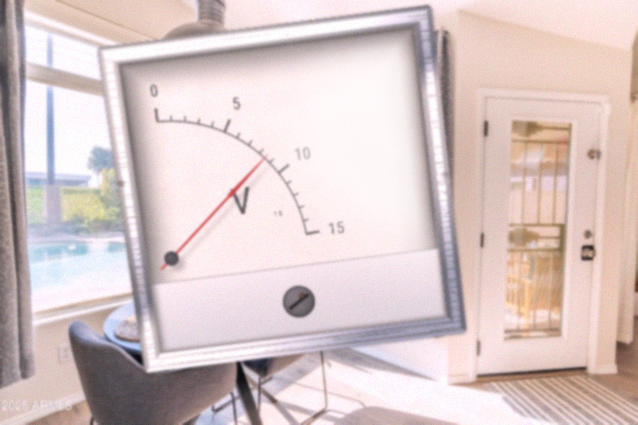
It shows 8.5 (V)
